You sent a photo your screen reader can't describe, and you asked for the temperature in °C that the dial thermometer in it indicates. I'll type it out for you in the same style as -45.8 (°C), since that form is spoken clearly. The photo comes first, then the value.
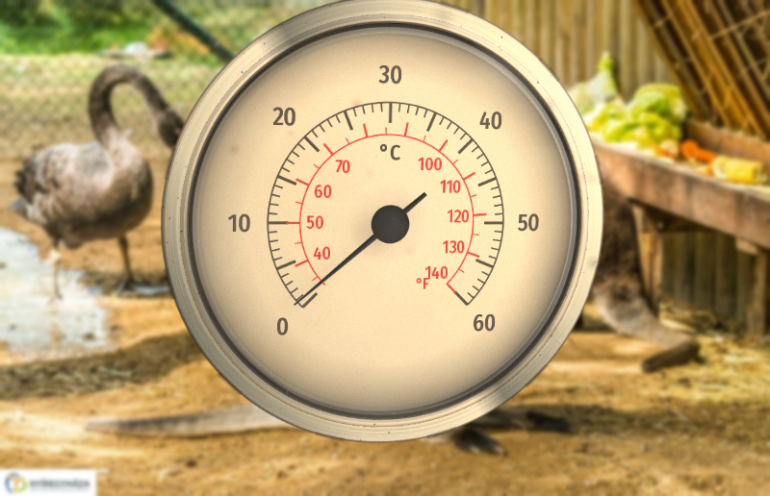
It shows 1 (°C)
